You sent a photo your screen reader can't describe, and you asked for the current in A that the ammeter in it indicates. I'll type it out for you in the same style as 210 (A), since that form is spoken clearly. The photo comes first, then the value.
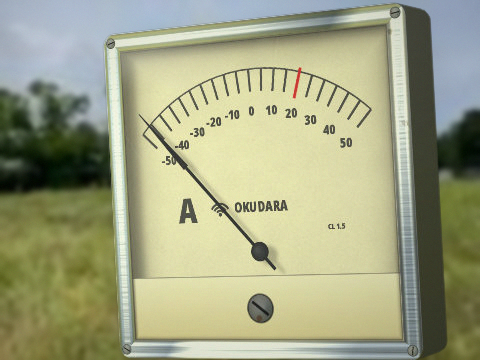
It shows -45 (A)
